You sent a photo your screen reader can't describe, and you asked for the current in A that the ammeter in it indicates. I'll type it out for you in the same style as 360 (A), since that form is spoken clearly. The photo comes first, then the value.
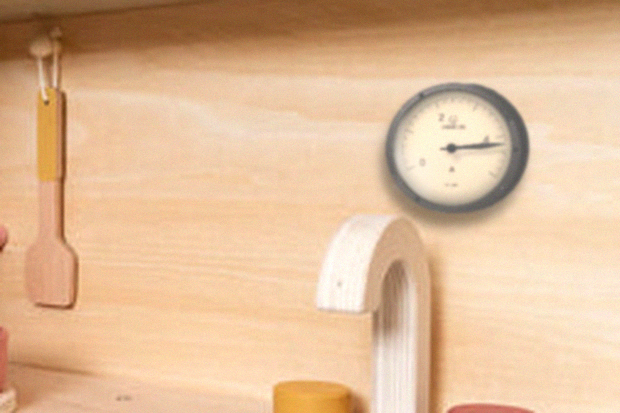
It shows 4.2 (A)
